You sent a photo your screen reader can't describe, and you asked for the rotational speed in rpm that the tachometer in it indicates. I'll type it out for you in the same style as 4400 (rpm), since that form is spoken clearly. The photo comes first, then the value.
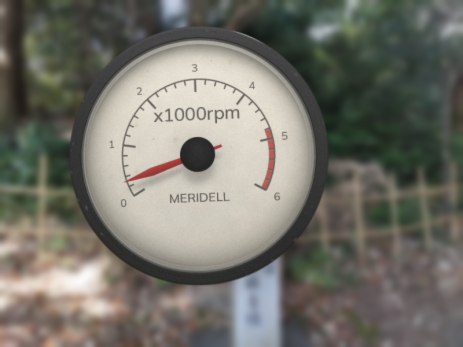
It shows 300 (rpm)
